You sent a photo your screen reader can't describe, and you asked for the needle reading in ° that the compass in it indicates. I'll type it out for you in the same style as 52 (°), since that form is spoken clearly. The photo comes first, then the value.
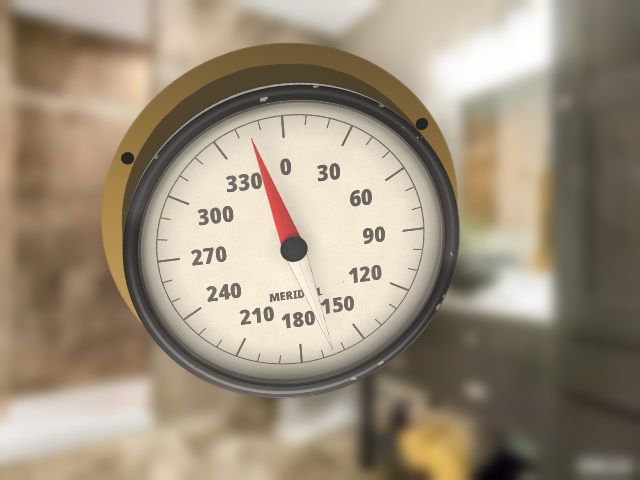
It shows 345 (°)
